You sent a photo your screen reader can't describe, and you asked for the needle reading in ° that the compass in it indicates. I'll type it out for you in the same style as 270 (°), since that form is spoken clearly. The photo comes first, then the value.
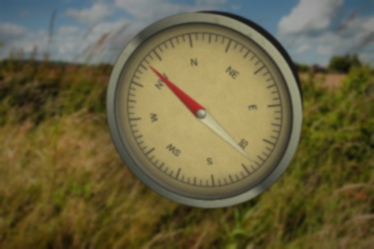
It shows 320 (°)
